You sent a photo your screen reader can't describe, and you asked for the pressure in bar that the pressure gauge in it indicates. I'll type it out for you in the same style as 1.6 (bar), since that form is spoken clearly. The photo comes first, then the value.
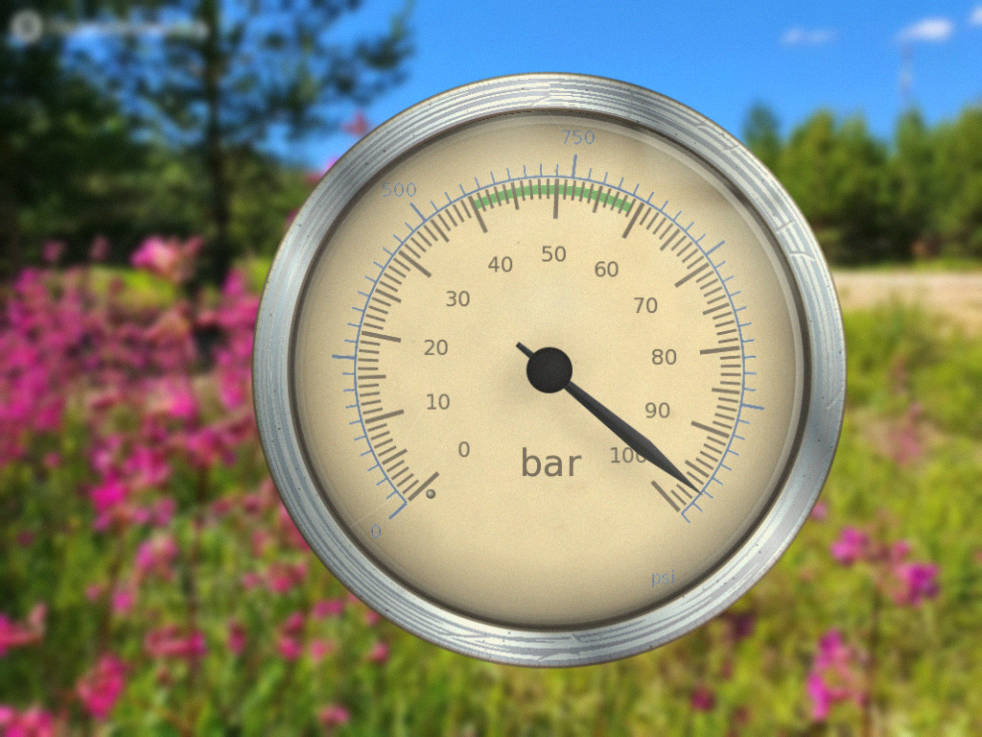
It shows 97 (bar)
